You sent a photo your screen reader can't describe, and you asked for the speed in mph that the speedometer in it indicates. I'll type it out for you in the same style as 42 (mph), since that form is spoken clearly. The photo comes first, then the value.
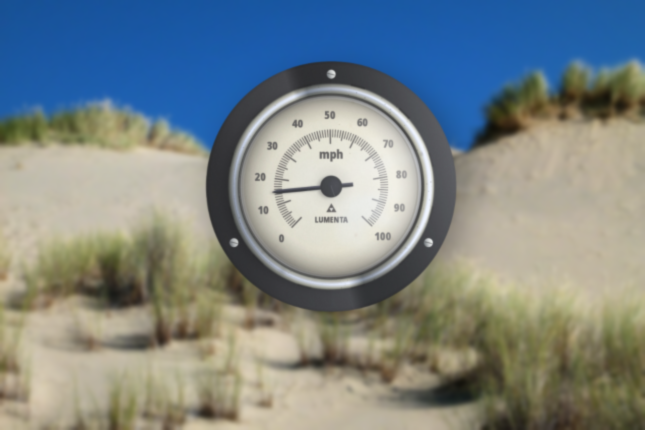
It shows 15 (mph)
